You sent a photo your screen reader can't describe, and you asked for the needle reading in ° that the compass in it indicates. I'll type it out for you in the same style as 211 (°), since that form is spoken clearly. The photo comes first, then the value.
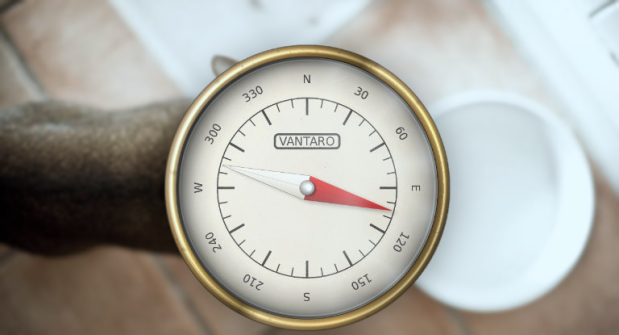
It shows 105 (°)
